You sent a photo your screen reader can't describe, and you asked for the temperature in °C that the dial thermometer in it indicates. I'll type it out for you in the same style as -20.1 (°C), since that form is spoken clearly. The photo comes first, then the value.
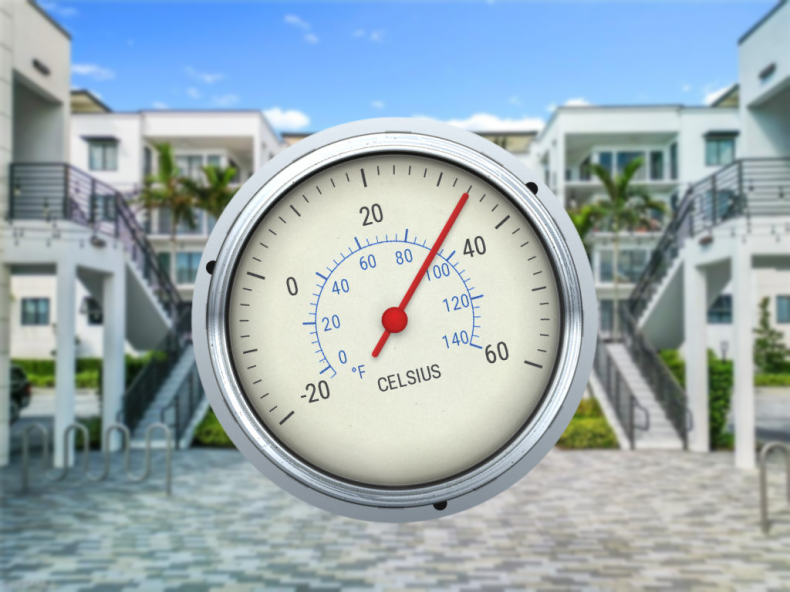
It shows 34 (°C)
